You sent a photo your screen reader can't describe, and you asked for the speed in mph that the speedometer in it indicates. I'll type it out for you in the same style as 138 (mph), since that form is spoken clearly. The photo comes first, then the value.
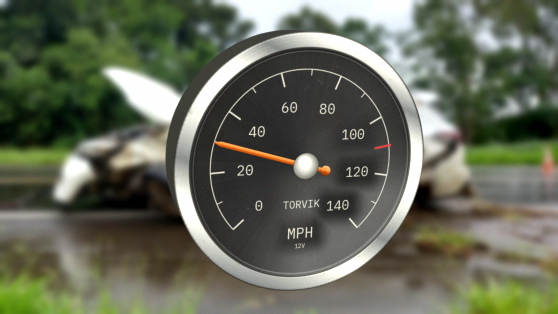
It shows 30 (mph)
